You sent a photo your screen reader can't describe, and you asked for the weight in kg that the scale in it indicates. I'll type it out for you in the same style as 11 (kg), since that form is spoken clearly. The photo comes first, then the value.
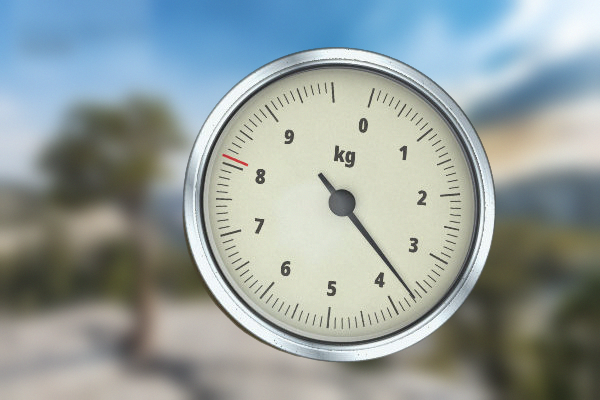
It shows 3.7 (kg)
